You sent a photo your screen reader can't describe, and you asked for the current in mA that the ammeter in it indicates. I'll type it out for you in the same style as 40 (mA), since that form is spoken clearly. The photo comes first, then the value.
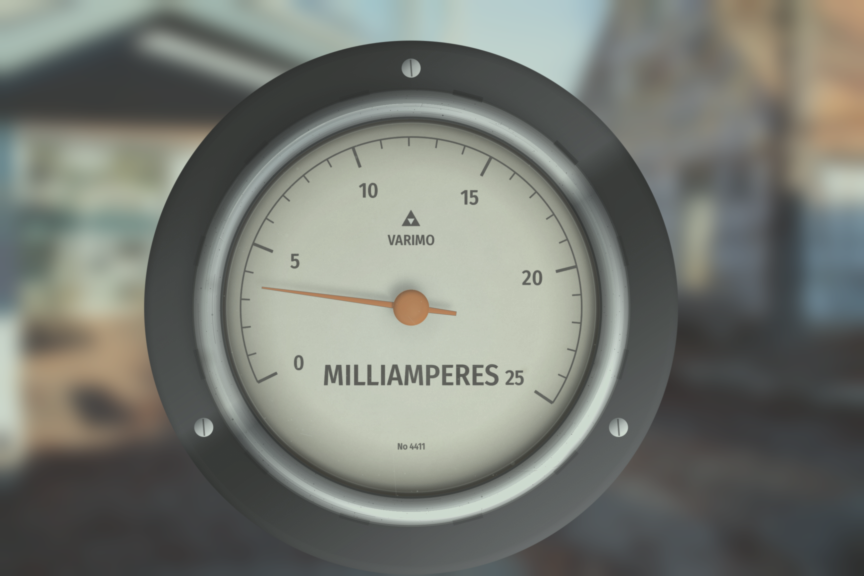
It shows 3.5 (mA)
